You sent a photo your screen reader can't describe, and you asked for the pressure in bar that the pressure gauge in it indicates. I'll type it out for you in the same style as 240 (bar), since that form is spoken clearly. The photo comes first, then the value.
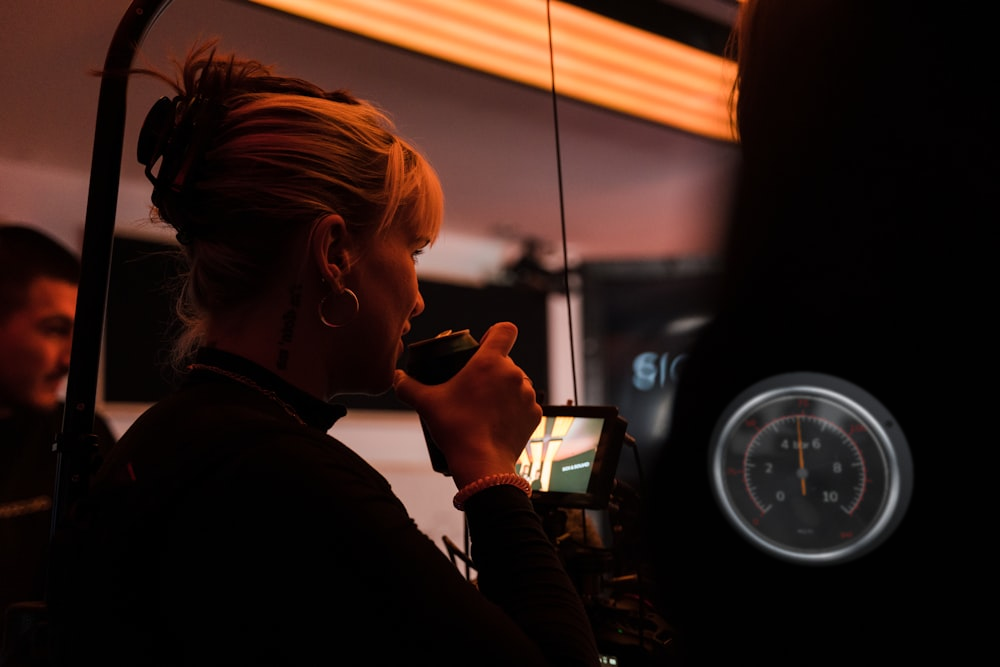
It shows 5 (bar)
